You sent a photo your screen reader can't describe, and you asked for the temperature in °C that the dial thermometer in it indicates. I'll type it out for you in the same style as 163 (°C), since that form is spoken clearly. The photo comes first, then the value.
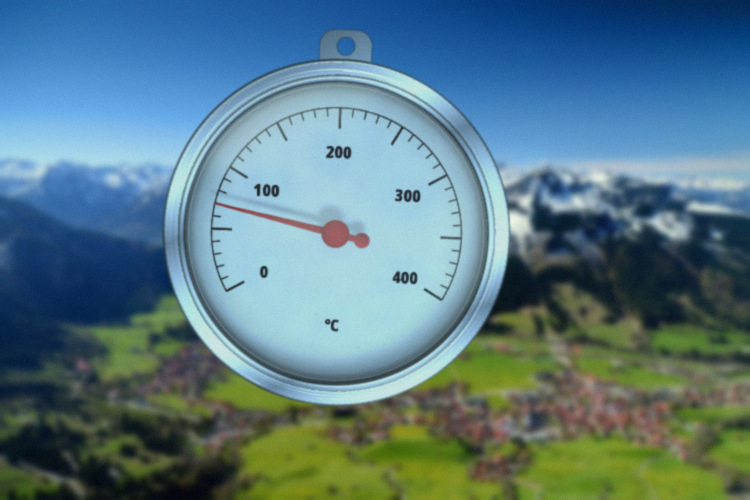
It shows 70 (°C)
